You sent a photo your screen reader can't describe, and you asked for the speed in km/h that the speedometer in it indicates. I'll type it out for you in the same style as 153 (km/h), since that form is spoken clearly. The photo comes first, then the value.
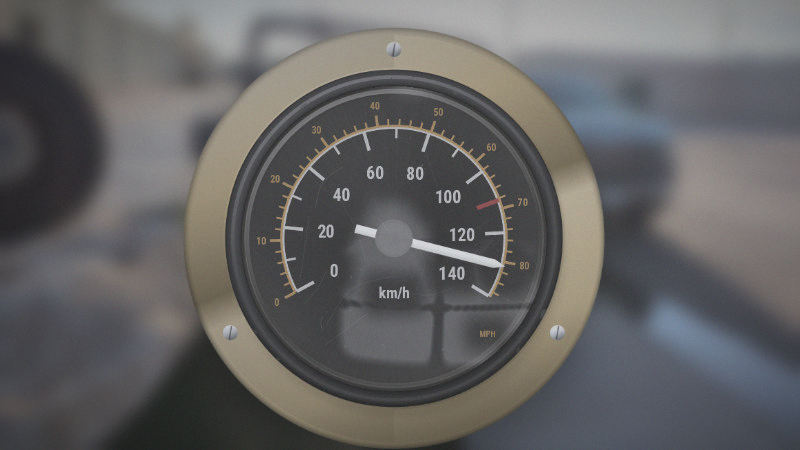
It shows 130 (km/h)
